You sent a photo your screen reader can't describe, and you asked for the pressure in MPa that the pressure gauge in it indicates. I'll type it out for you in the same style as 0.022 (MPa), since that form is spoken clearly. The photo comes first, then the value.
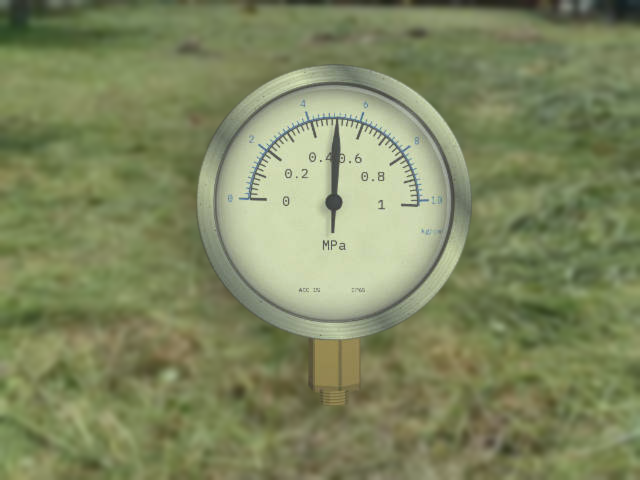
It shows 0.5 (MPa)
